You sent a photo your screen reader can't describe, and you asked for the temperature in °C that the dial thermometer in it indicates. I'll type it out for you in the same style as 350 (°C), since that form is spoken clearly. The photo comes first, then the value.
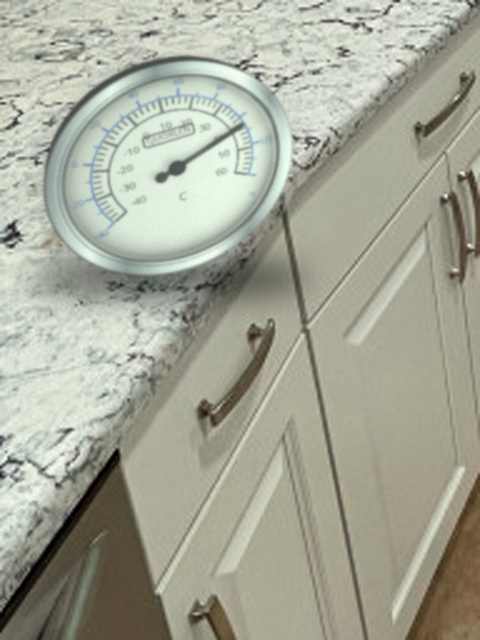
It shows 40 (°C)
